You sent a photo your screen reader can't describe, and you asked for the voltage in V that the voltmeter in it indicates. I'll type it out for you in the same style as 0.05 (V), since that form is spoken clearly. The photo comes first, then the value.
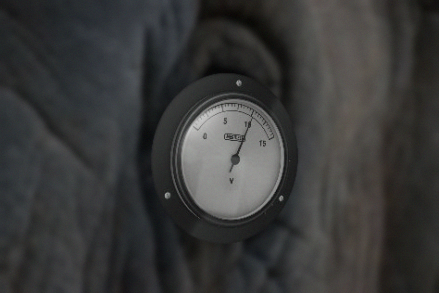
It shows 10 (V)
